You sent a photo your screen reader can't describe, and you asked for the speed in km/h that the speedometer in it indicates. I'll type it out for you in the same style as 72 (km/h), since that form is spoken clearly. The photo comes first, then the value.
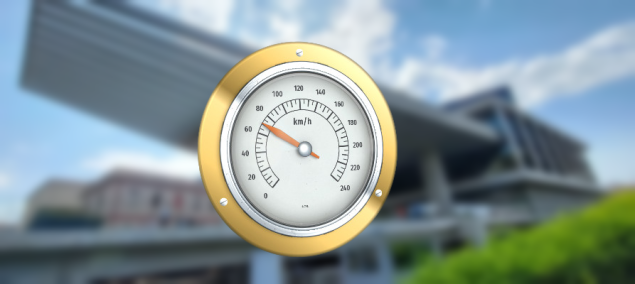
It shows 70 (km/h)
